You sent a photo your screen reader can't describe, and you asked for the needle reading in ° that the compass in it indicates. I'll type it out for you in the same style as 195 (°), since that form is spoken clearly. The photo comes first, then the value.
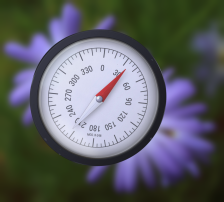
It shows 35 (°)
